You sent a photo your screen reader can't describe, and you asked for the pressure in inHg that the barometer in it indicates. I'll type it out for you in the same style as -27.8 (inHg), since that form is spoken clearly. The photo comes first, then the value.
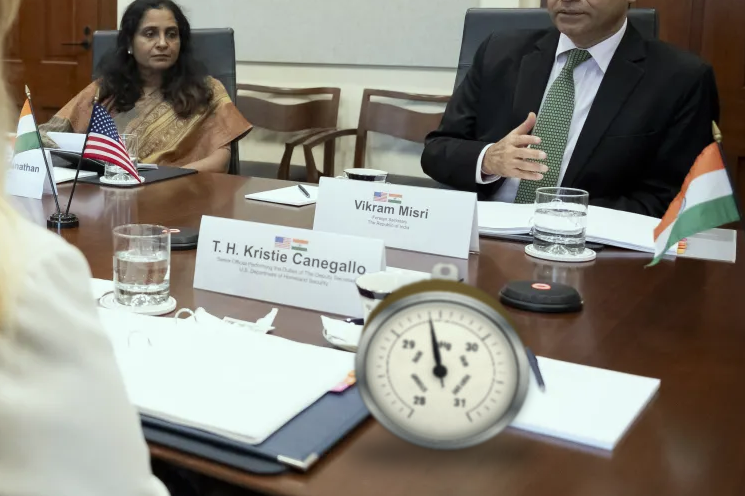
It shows 29.4 (inHg)
